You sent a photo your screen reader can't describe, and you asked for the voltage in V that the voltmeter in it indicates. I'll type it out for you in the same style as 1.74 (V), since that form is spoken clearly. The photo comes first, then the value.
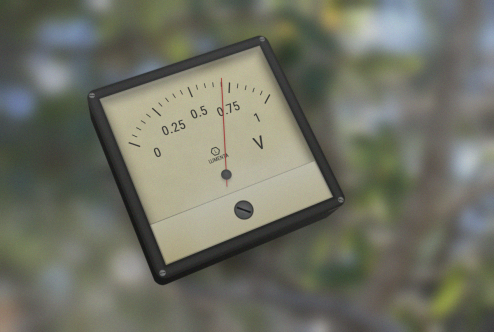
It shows 0.7 (V)
